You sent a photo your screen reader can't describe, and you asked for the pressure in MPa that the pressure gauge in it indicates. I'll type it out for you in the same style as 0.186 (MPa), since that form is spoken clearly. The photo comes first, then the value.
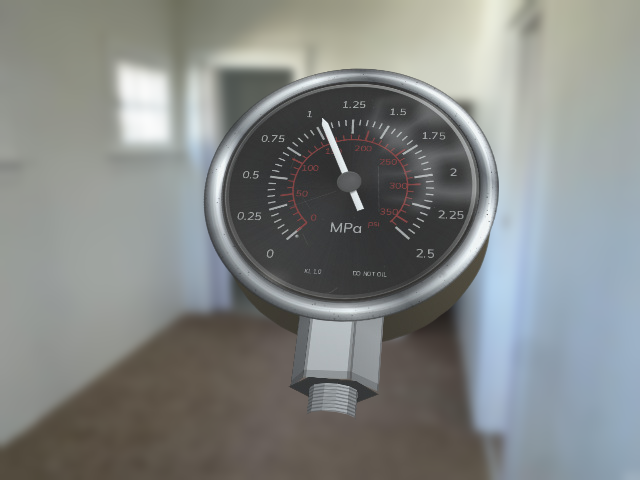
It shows 1.05 (MPa)
